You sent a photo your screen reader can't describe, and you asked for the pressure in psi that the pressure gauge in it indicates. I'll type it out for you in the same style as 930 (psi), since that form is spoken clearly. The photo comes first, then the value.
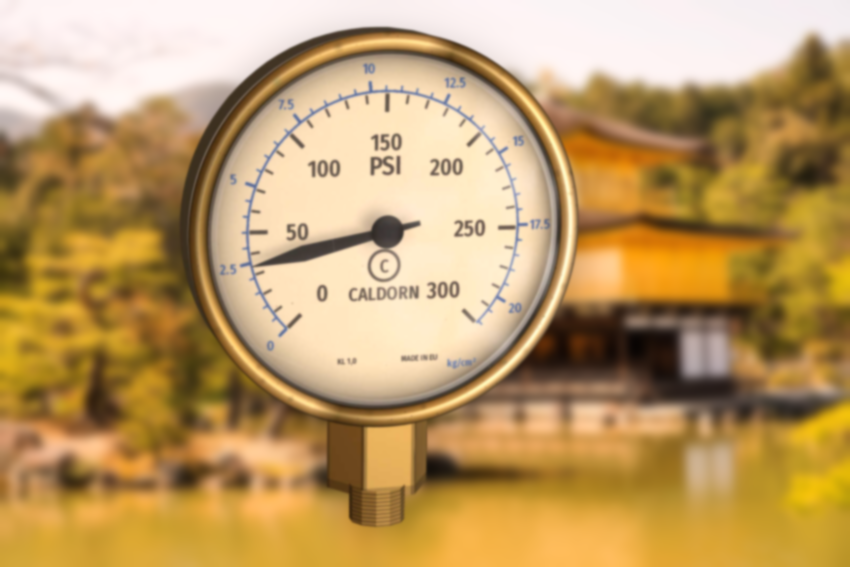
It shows 35 (psi)
